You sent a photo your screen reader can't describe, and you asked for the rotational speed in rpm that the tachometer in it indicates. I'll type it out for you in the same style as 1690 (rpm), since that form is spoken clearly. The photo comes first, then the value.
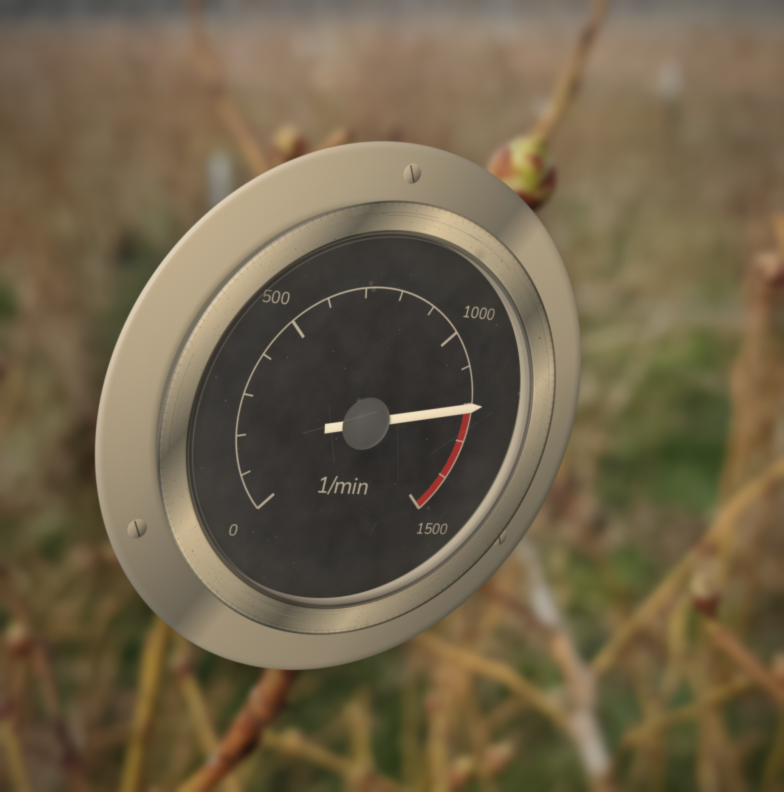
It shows 1200 (rpm)
